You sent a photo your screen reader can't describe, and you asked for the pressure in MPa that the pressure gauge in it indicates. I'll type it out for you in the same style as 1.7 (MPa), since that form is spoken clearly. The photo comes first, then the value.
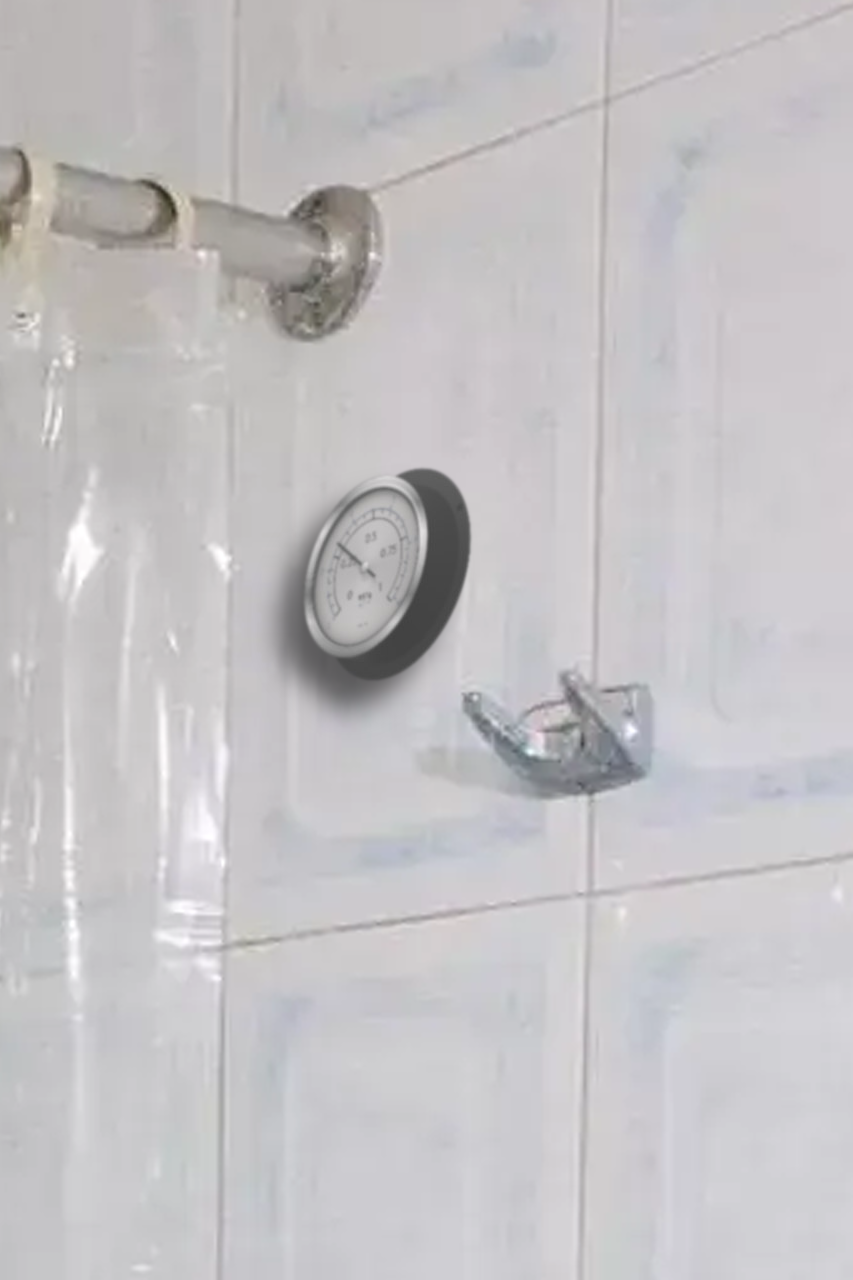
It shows 0.3 (MPa)
